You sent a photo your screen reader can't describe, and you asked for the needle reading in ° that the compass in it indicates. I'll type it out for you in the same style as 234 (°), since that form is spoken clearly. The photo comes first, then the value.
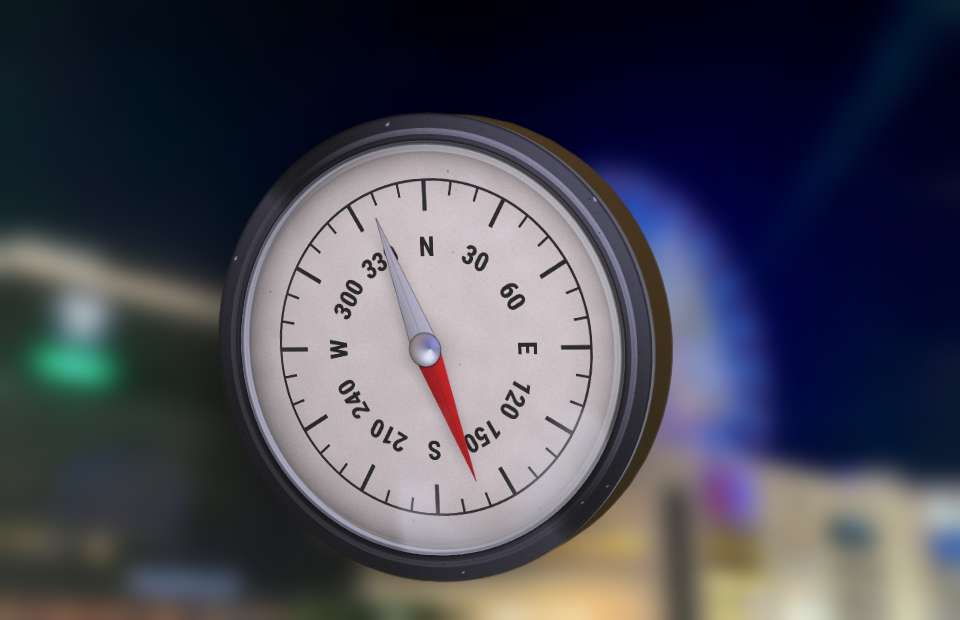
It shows 160 (°)
